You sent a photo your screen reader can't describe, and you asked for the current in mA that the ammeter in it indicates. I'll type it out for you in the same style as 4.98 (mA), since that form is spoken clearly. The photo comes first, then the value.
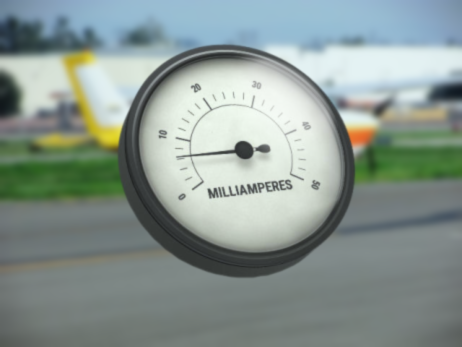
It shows 6 (mA)
